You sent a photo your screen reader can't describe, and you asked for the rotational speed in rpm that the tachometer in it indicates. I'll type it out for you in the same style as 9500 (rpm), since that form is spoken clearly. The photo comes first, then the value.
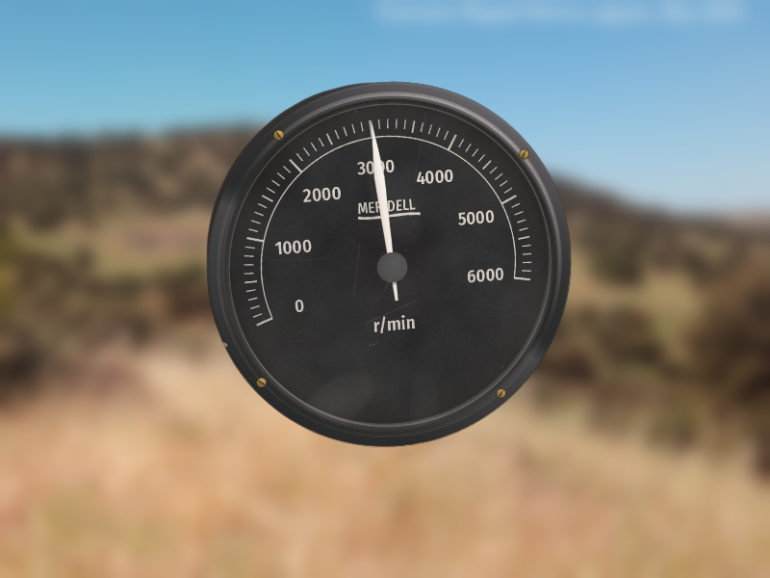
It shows 3000 (rpm)
